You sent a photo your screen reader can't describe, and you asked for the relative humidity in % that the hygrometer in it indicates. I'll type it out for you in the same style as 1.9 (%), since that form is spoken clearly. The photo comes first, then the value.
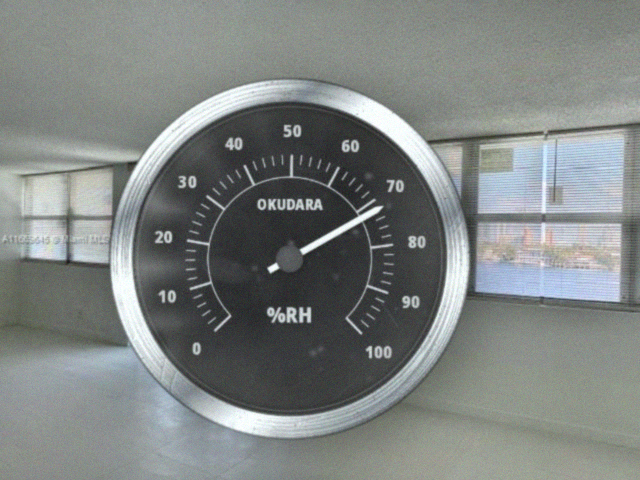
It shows 72 (%)
